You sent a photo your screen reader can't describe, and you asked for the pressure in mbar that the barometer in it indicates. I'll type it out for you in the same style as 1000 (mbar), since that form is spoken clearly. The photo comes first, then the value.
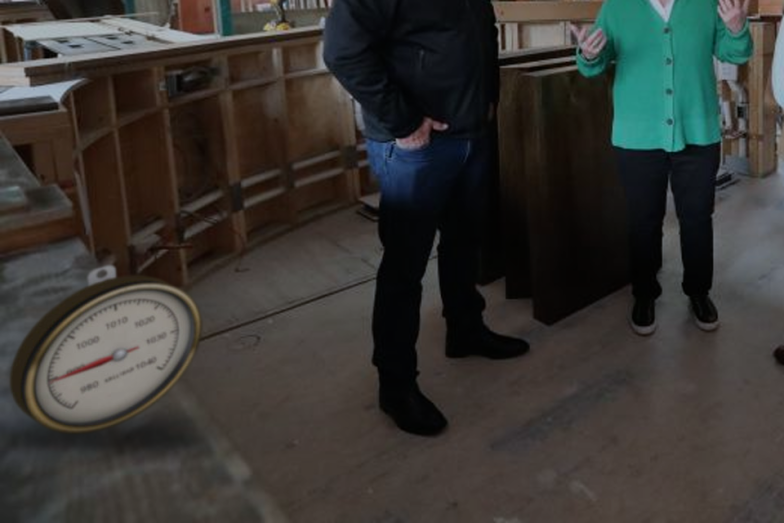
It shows 990 (mbar)
